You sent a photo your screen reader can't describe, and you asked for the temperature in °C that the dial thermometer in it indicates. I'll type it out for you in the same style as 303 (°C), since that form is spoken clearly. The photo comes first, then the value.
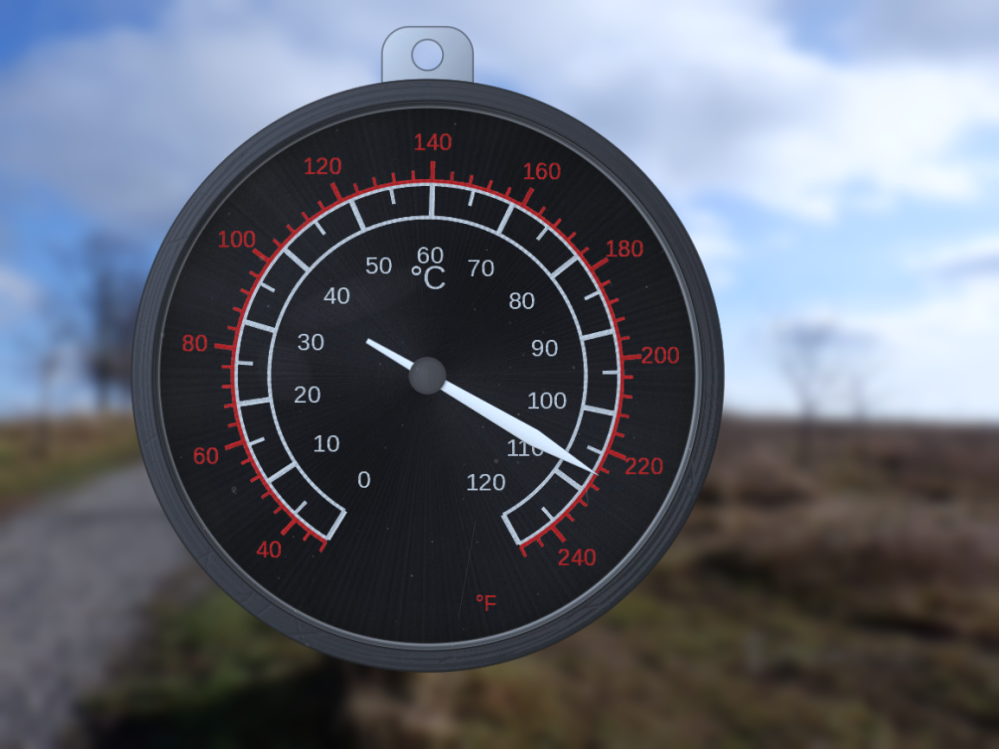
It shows 107.5 (°C)
